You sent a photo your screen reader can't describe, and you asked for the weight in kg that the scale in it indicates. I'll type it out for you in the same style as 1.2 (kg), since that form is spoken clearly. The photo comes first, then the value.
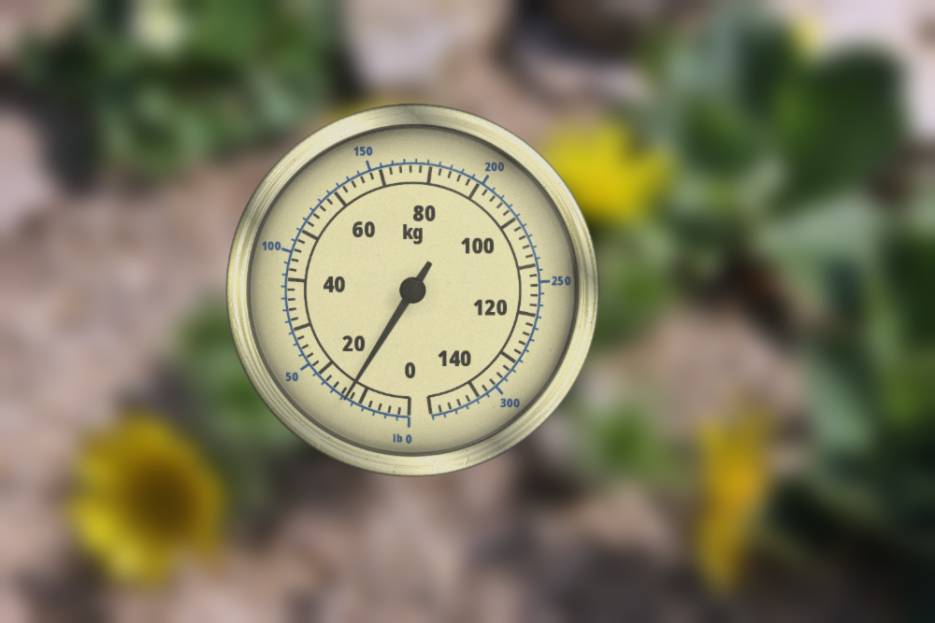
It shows 13 (kg)
